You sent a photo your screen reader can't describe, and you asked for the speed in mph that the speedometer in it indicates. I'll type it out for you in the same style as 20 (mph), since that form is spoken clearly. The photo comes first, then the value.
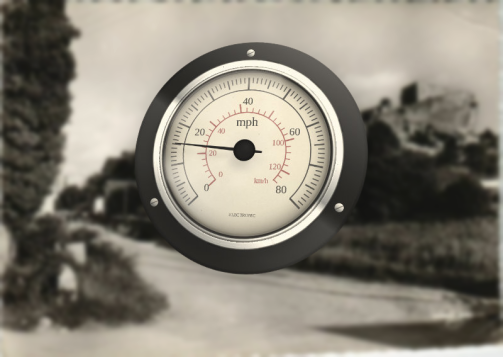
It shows 15 (mph)
